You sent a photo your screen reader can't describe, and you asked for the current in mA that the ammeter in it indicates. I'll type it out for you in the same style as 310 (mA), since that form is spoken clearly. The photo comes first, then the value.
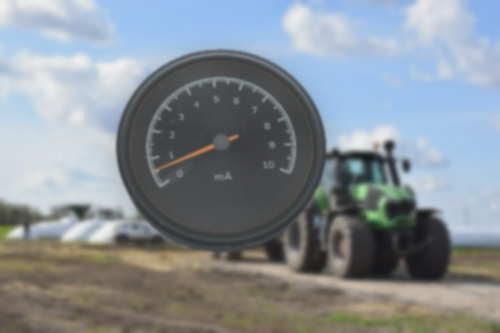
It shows 0.5 (mA)
